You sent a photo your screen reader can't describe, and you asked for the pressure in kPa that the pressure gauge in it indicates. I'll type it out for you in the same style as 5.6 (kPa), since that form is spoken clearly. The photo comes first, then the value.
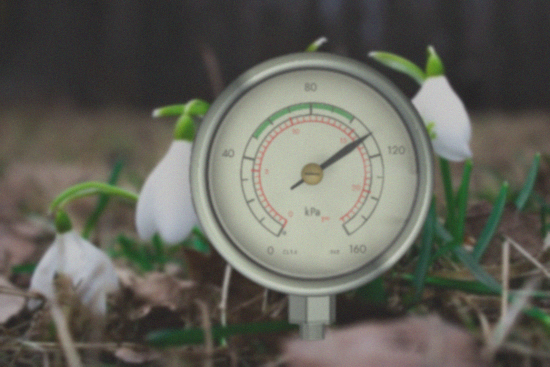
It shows 110 (kPa)
